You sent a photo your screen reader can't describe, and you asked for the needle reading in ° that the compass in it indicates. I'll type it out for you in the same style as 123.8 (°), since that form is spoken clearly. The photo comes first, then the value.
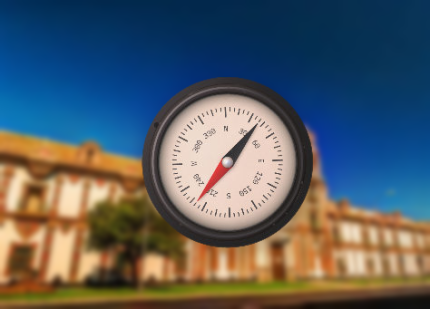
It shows 220 (°)
